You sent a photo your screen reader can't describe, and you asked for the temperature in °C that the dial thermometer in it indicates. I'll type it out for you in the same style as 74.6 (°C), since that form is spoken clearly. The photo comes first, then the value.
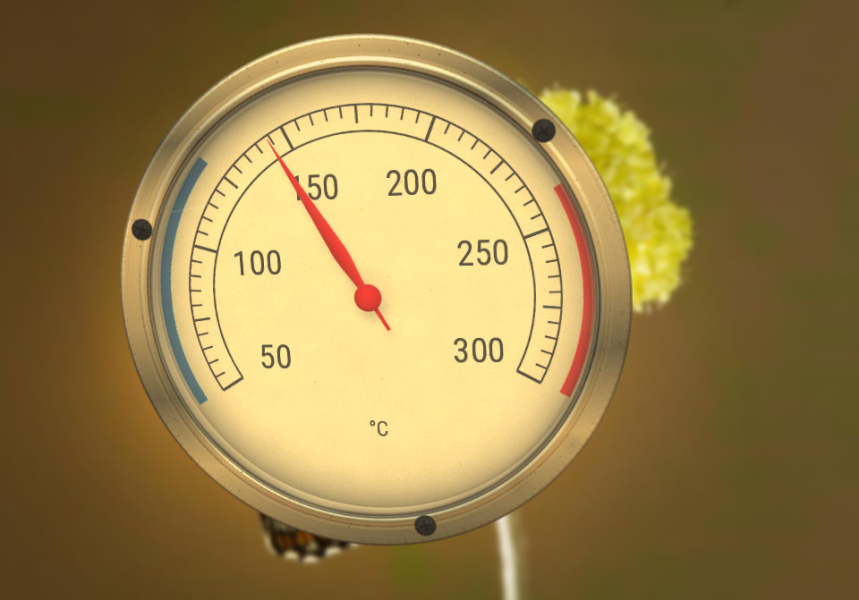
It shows 145 (°C)
